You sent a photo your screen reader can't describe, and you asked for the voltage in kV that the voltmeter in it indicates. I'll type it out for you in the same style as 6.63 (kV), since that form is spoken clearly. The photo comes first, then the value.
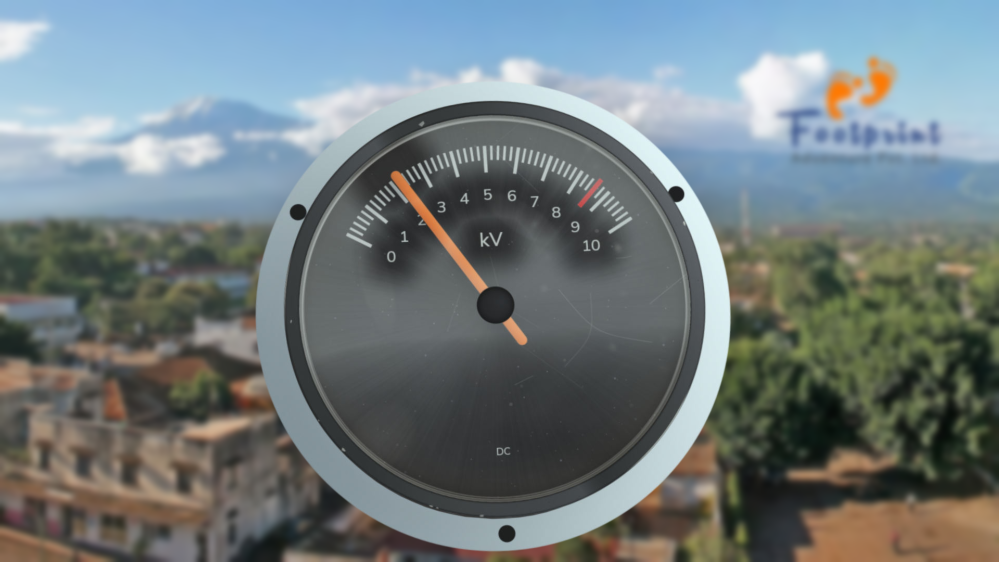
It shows 2.2 (kV)
